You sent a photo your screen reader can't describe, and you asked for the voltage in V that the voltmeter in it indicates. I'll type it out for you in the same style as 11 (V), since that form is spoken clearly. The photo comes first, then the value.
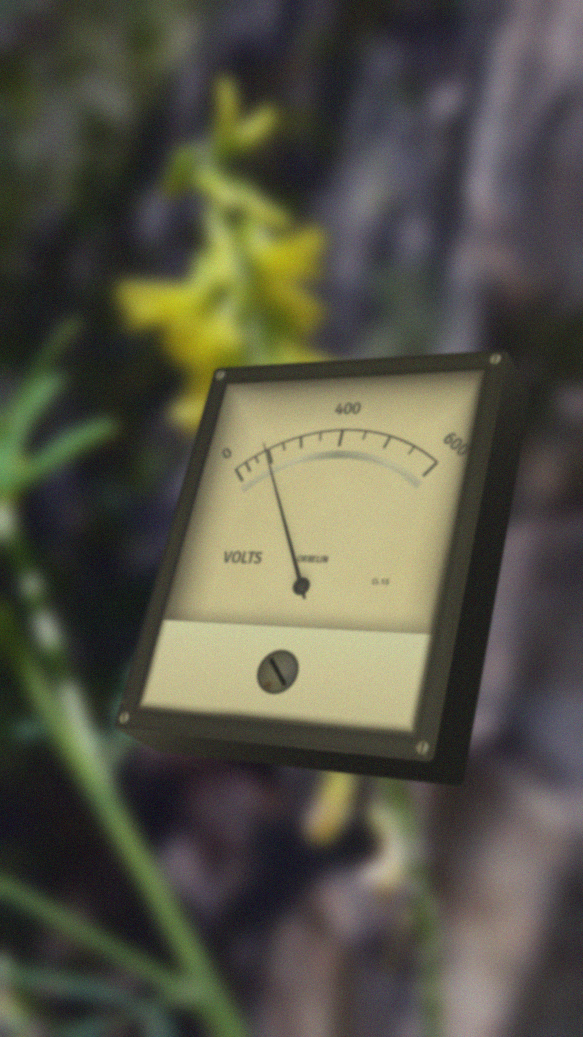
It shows 200 (V)
